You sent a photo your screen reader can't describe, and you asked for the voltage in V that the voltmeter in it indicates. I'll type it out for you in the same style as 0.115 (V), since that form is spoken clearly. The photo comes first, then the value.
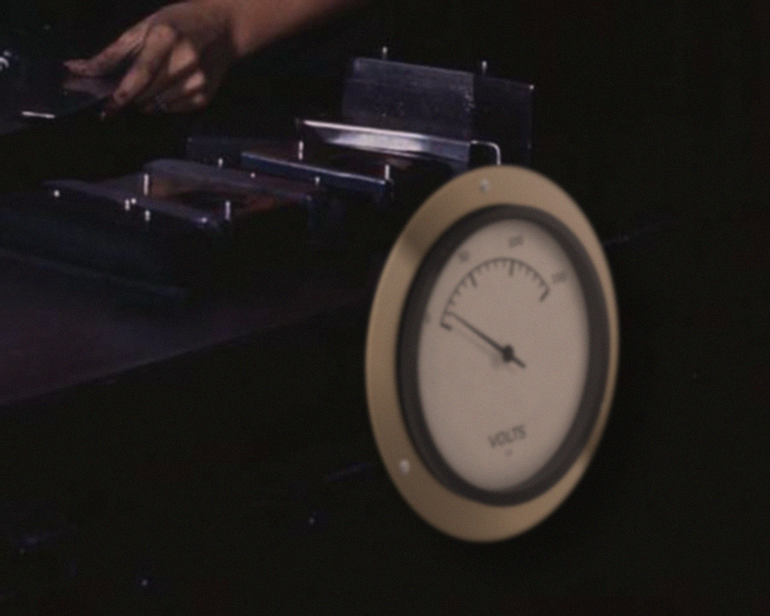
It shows 10 (V)
